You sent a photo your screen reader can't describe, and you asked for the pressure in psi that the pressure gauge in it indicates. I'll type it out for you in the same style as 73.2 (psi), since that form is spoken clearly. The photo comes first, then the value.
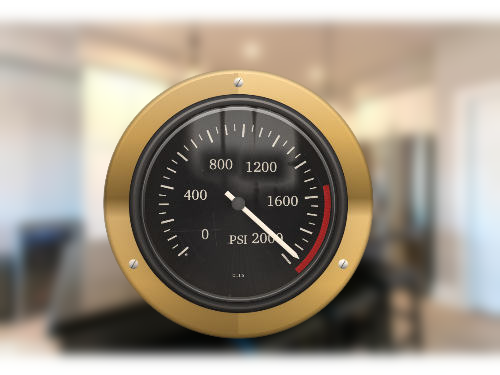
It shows 1950 (psi)
